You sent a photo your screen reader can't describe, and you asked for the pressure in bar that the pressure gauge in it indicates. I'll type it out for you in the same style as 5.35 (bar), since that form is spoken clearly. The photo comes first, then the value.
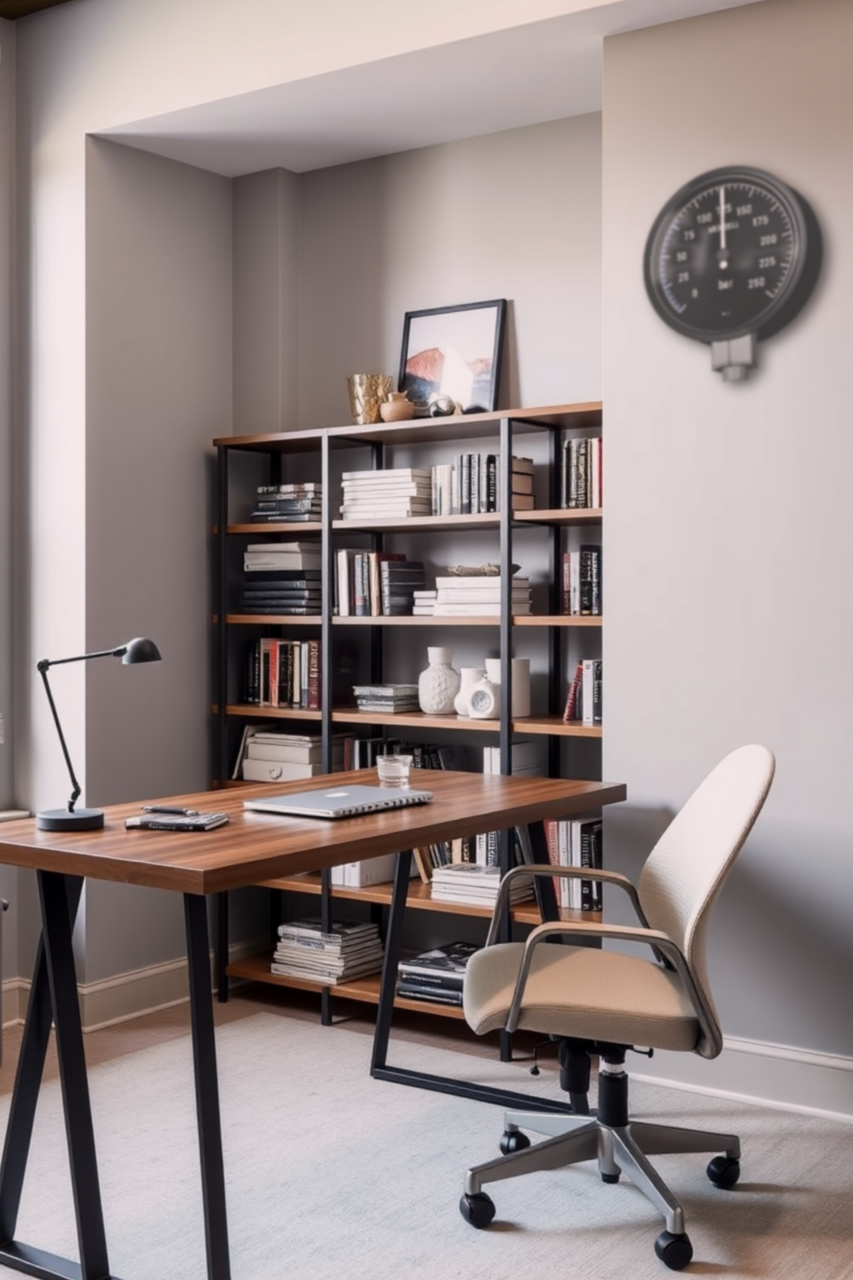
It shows 125 (bar)
